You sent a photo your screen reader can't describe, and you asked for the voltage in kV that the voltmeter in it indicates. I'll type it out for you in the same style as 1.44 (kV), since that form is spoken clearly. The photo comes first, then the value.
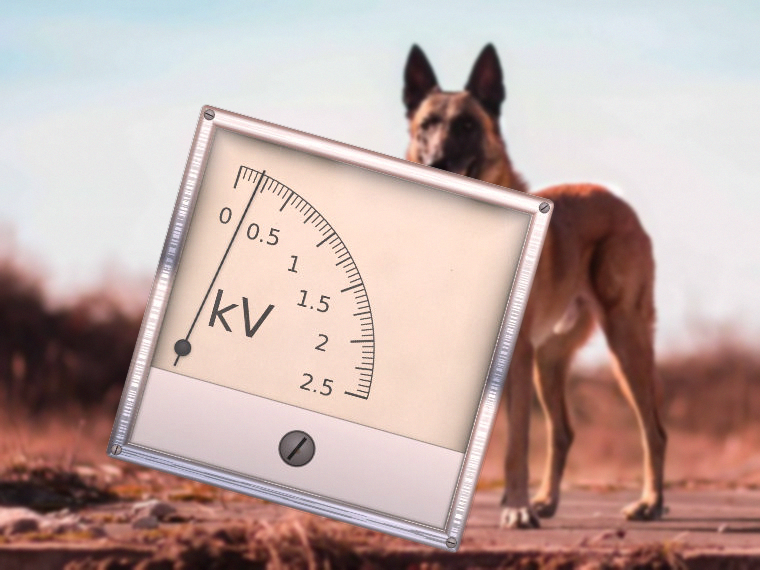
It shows 0.2 (kV)
